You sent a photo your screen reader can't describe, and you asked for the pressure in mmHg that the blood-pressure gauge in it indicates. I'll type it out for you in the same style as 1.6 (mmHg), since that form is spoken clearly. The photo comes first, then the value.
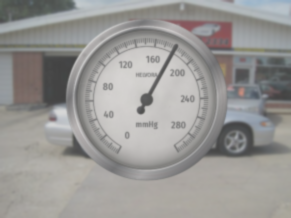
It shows 180 (mmHg)
